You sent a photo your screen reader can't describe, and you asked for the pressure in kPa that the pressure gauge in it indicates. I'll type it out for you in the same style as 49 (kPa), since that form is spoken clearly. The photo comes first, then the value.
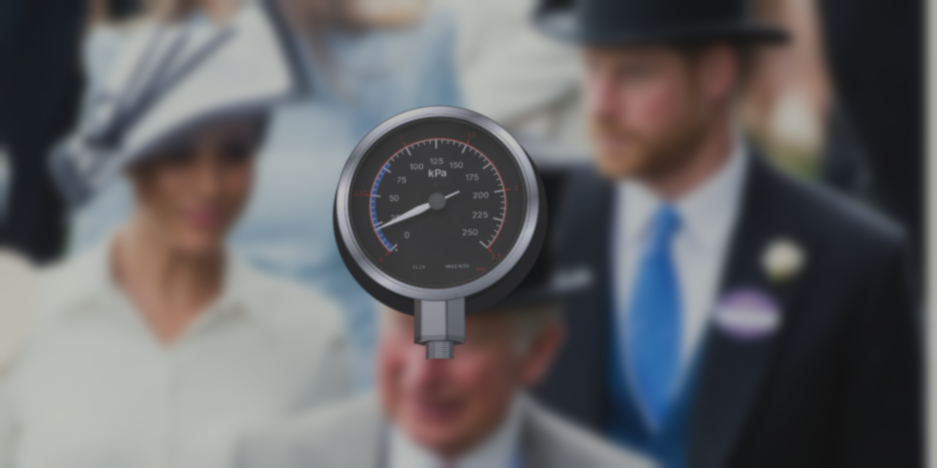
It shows 20 (kPa)
